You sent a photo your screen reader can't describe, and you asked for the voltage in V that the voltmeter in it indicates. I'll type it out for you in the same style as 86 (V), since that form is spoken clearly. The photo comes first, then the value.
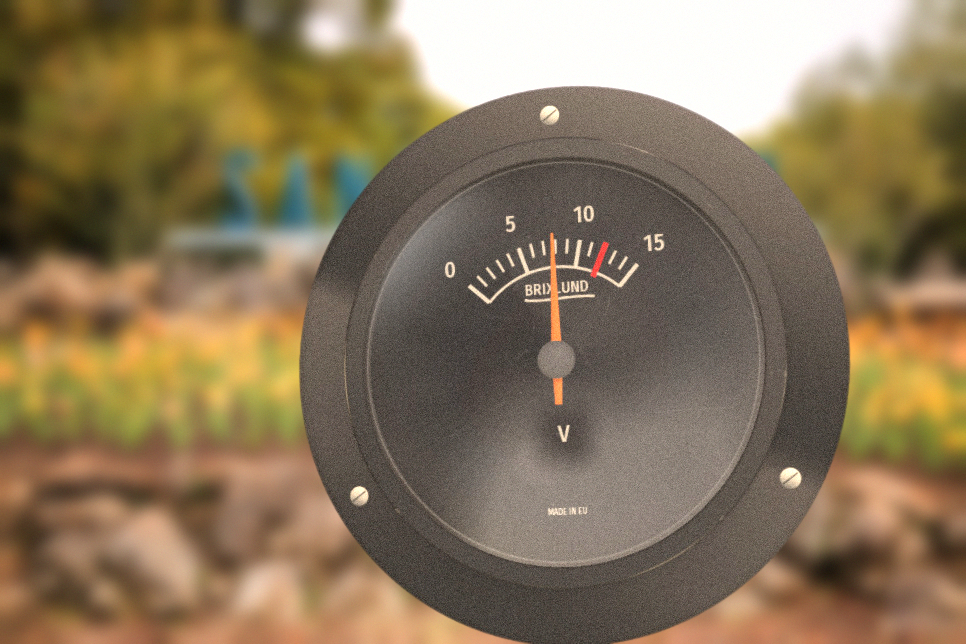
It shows 8 (V)
